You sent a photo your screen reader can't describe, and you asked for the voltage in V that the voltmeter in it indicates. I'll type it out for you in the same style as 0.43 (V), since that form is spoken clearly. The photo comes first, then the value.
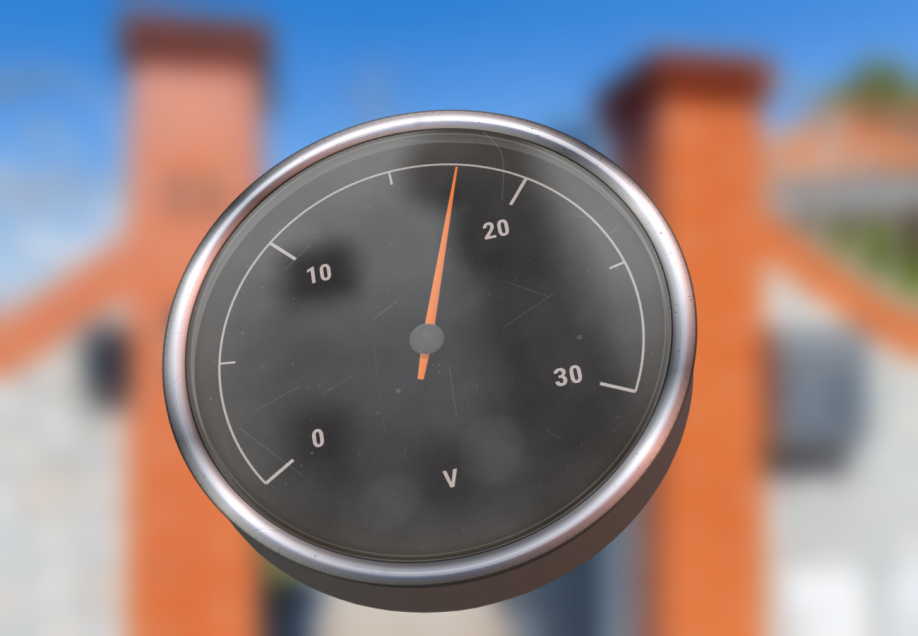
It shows 17.5 (V)
